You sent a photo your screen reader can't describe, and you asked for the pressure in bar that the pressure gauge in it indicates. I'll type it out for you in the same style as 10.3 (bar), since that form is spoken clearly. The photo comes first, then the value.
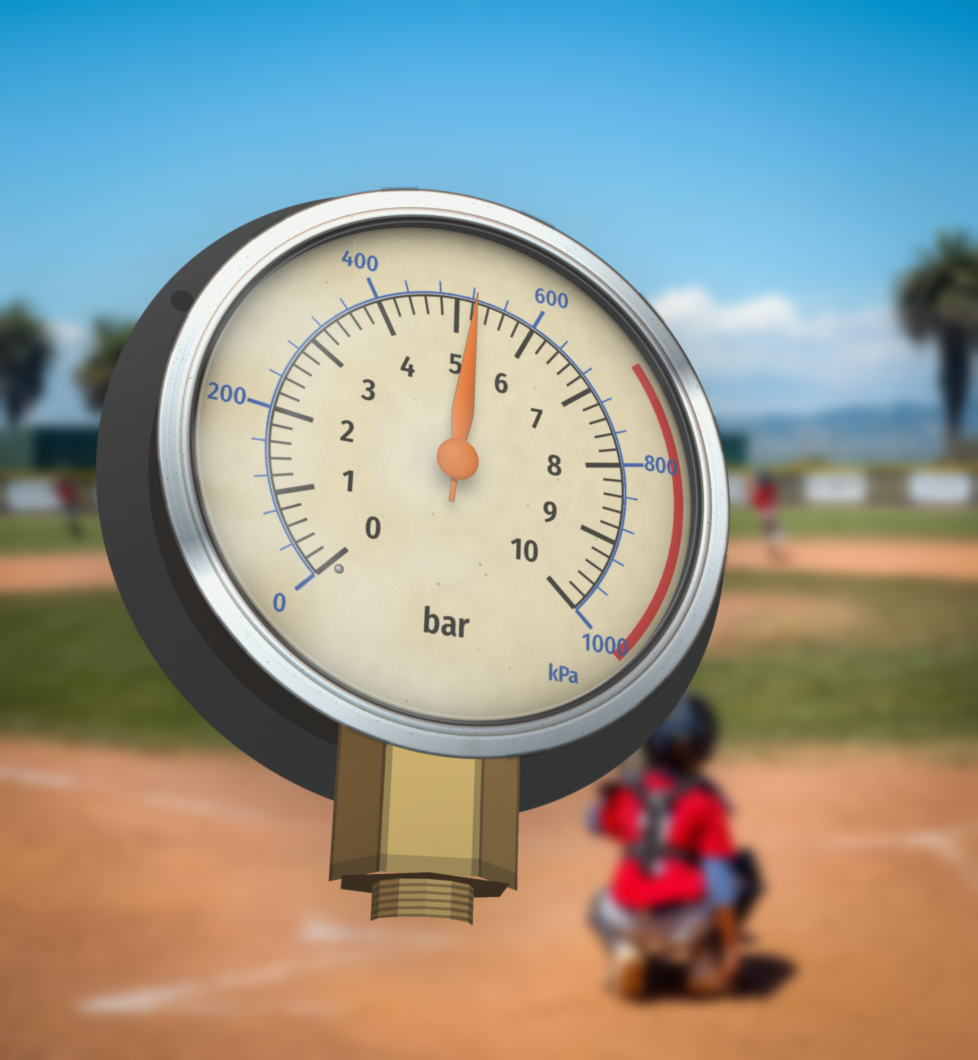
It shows 5.2 (bar)
